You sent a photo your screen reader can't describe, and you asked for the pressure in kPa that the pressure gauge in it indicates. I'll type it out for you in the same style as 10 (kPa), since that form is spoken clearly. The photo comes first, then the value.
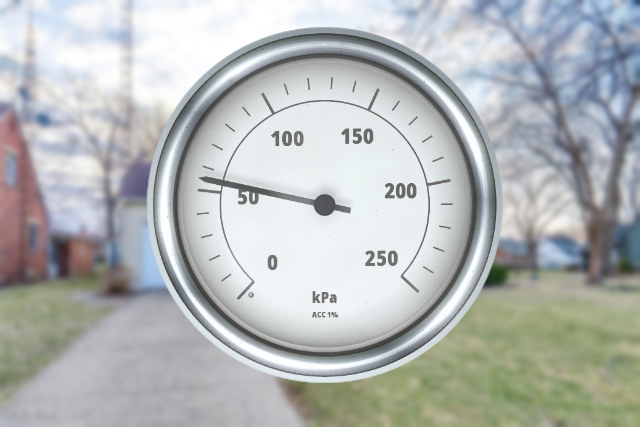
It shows 55 (kPa)
